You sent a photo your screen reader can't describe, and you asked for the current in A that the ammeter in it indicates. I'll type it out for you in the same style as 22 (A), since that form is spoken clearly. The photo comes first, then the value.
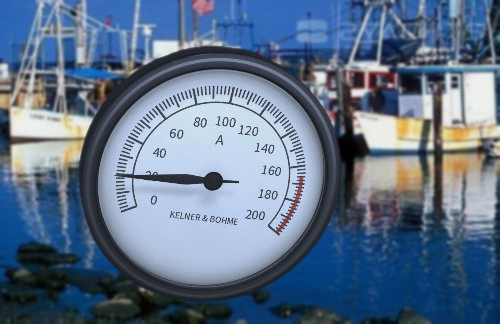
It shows 20 (A)
